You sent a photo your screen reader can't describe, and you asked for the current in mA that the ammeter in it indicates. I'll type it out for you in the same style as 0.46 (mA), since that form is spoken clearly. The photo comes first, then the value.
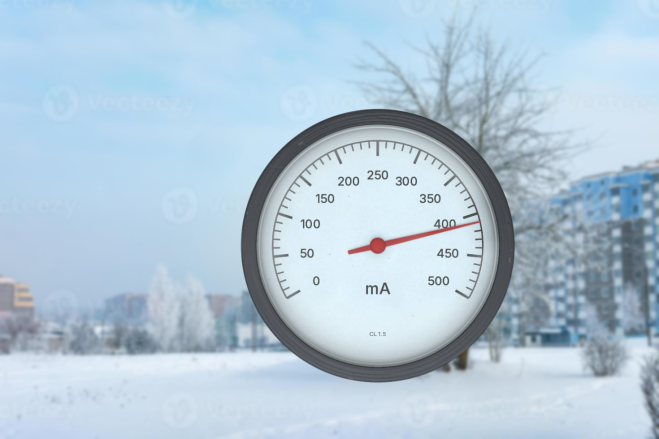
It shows 410 (mA)
